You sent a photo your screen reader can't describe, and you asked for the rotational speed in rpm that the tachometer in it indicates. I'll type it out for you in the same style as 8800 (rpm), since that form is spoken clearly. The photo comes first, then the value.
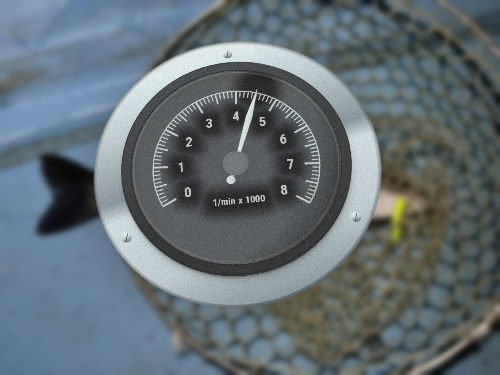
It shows 4500 (rpm)
